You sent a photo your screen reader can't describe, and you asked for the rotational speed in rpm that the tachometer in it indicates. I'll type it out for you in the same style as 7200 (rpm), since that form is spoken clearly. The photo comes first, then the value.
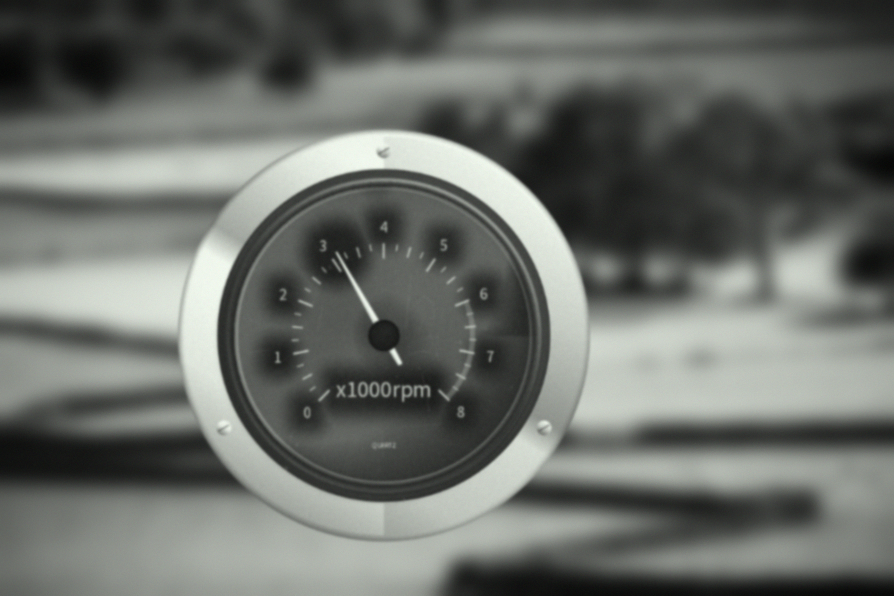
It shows 3125 (rpm)
